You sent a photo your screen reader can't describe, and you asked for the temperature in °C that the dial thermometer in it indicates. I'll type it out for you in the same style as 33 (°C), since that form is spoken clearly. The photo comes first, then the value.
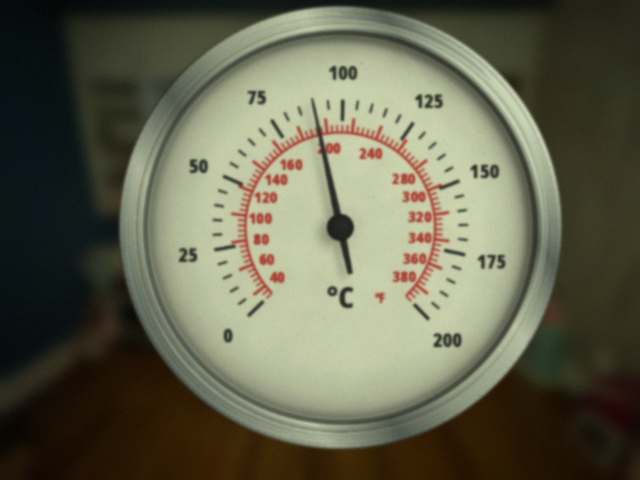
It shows 90 (°C)
